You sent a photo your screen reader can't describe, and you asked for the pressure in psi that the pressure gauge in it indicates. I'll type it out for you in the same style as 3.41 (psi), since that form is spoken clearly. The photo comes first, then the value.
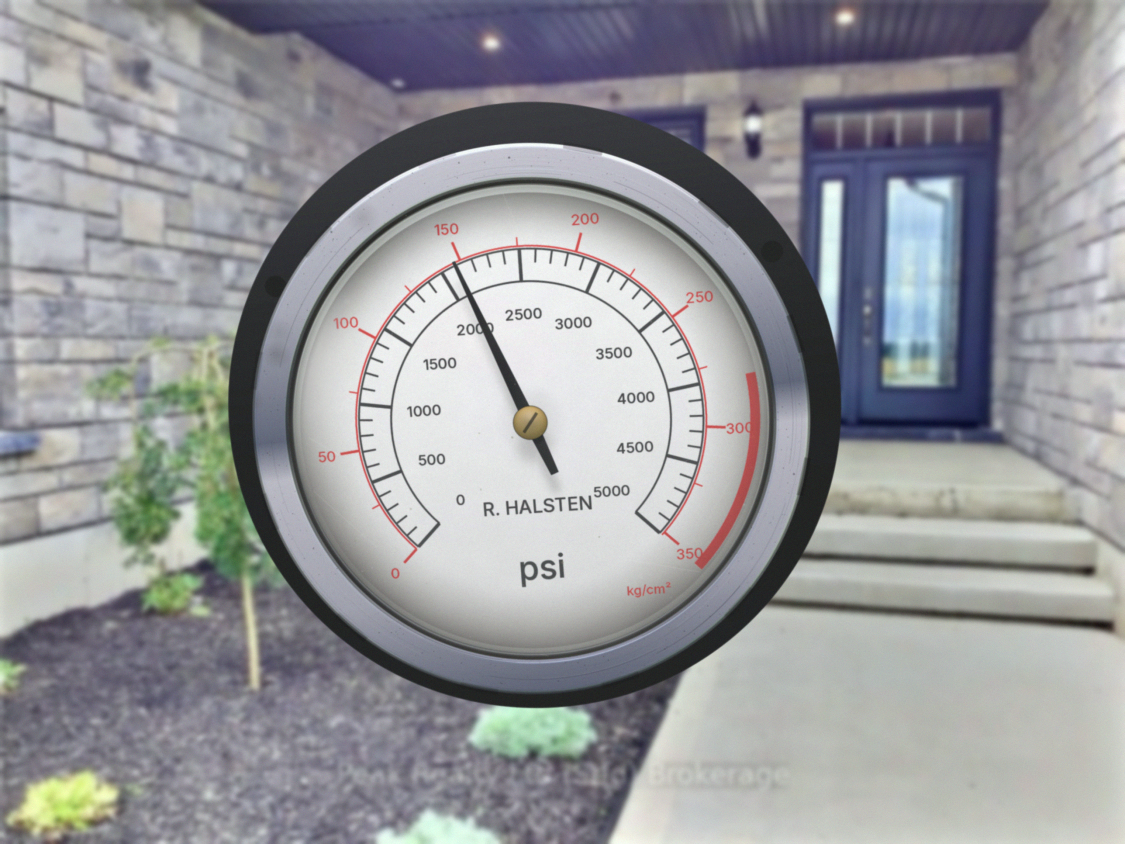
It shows 2100 (psi)
